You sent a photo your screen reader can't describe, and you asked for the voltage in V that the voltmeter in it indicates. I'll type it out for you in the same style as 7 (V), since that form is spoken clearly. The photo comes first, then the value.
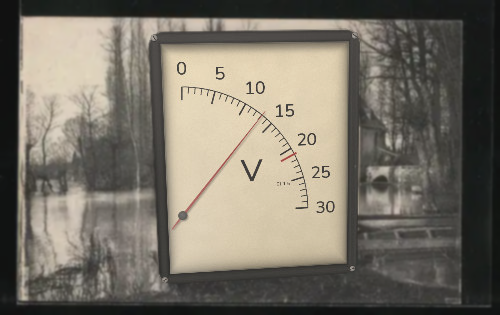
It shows 13 (V)
